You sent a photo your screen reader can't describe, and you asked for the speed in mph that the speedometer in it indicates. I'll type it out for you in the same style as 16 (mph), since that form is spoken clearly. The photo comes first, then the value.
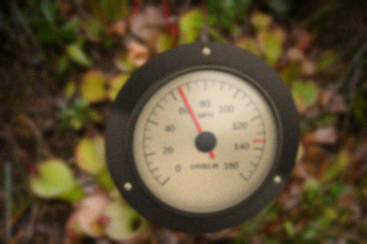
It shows 65 (mph)
